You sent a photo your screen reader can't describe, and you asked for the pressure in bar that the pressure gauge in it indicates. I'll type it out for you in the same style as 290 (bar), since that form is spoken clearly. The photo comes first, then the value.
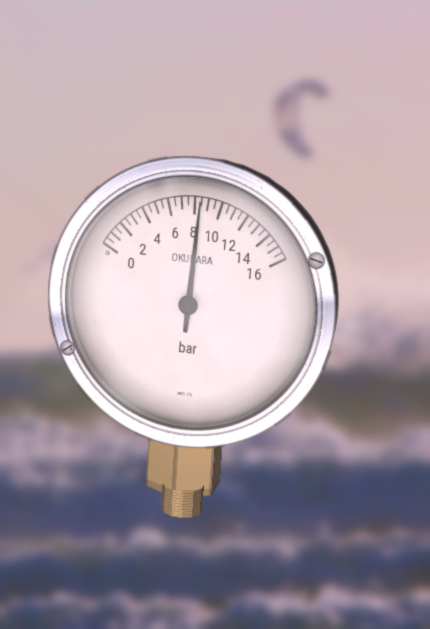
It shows 8.5 (bar)
